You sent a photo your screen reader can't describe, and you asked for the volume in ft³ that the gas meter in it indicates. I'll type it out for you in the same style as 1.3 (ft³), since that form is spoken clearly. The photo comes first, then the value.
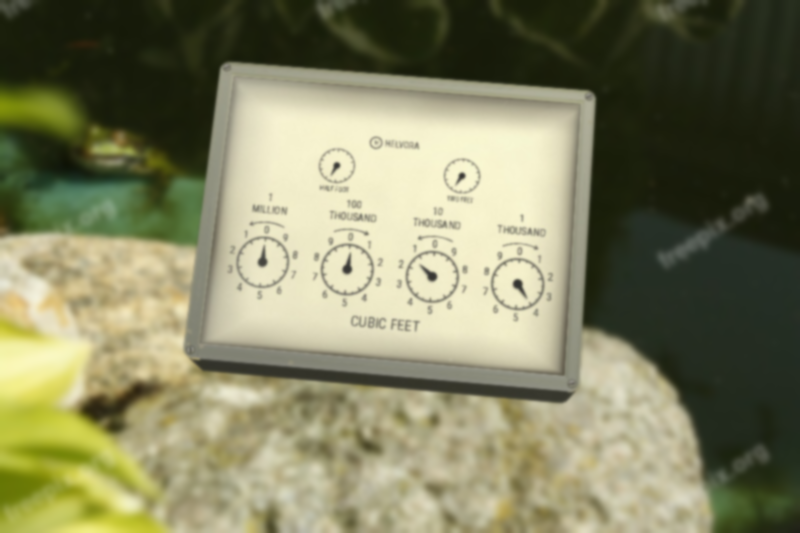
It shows 1400 (ft³)
